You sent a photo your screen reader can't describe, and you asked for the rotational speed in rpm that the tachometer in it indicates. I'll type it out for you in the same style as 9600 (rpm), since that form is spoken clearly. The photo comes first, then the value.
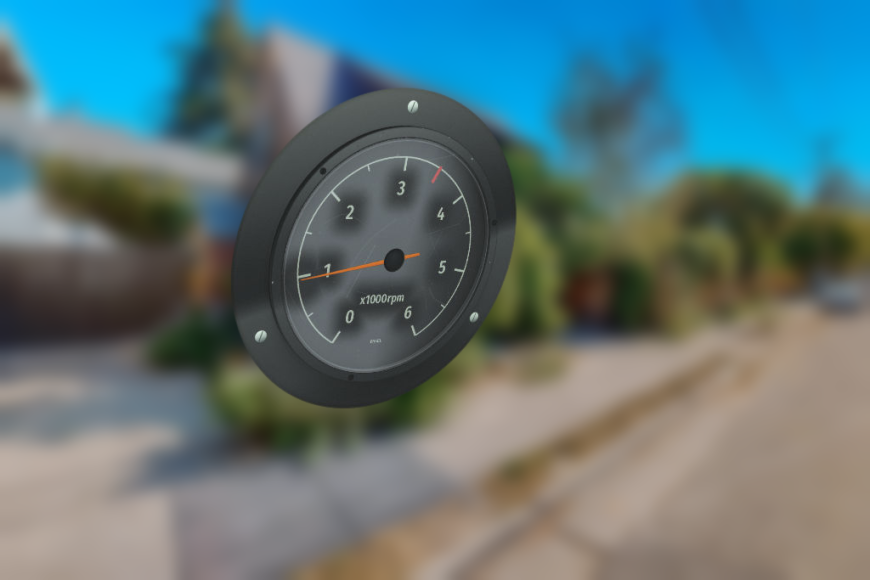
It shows 1000 (rpm)
